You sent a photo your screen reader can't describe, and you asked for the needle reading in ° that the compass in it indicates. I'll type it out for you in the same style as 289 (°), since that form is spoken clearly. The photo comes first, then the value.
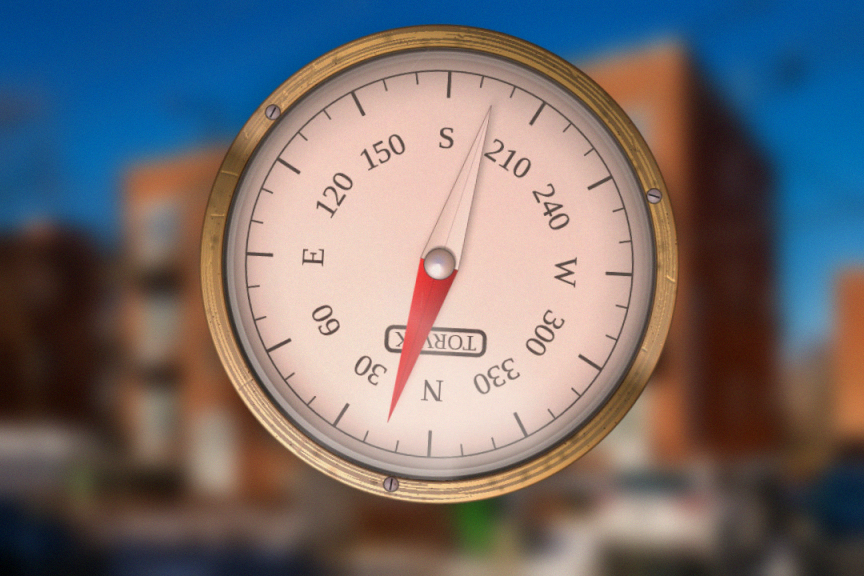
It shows 15 (°)
